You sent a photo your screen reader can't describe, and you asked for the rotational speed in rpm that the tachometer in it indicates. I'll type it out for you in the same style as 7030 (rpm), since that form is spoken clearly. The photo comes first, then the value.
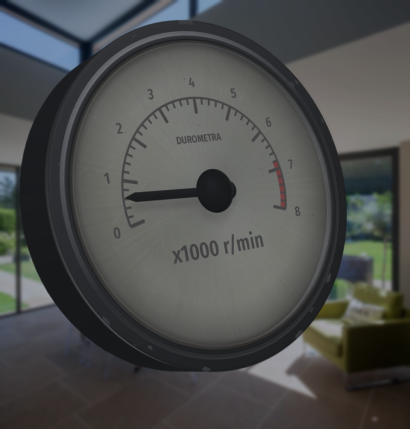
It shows 600 (rpm)
